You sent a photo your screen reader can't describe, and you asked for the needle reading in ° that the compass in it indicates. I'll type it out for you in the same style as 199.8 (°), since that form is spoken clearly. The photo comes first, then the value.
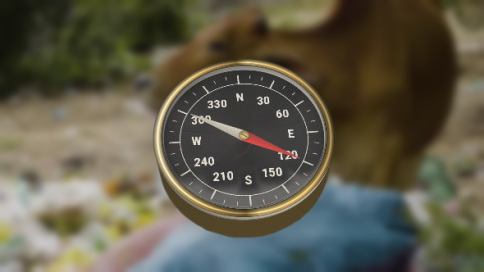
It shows 120 (°)
